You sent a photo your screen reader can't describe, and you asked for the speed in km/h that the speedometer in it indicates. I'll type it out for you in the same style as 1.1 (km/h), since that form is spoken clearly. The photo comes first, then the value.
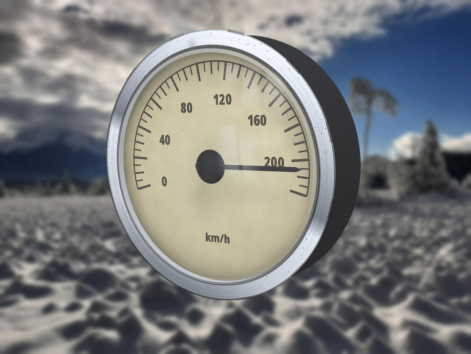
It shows 205 (km/h)
